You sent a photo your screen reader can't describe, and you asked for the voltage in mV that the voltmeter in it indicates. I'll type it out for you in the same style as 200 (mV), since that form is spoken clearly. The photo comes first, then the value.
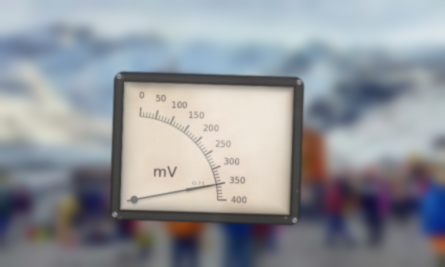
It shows 350 (mV)
